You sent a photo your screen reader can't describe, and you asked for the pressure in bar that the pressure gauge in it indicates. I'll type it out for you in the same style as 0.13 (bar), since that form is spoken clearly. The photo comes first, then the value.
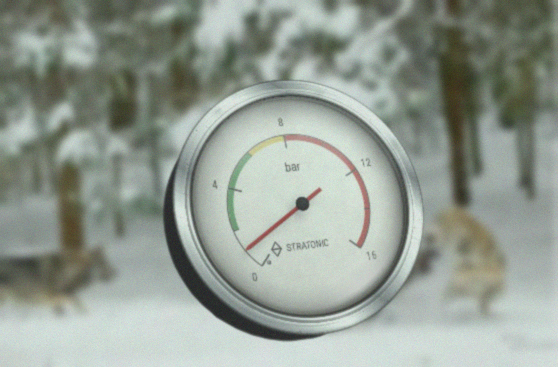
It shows 1 (bar)
